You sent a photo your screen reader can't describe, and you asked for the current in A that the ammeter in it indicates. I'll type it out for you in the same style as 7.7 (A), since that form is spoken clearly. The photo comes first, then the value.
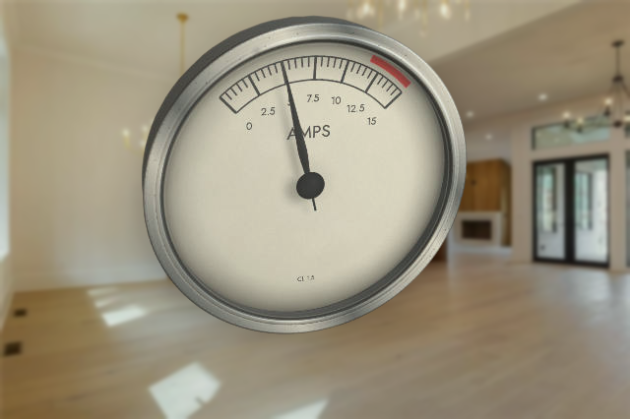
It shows 5 (A)
